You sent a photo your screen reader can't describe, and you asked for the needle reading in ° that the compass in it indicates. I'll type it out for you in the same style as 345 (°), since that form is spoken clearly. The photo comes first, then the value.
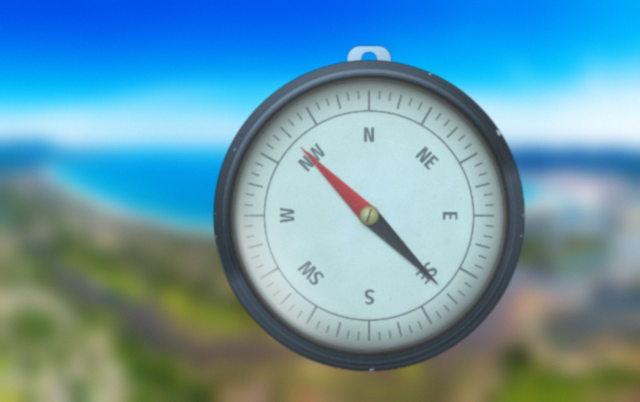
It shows 315 (°)
